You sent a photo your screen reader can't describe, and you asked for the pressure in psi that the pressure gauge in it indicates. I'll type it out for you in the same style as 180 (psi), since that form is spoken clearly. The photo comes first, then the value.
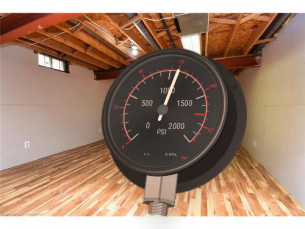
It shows 1100 (psi)
